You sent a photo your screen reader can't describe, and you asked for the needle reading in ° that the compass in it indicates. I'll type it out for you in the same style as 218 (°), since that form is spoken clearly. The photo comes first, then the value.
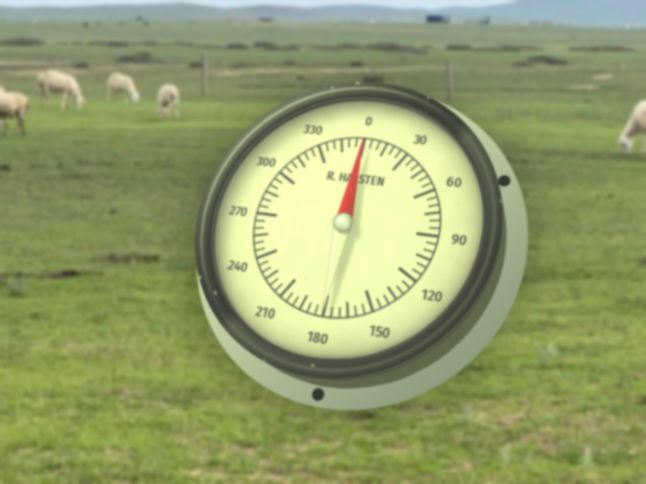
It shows 0 (°)
